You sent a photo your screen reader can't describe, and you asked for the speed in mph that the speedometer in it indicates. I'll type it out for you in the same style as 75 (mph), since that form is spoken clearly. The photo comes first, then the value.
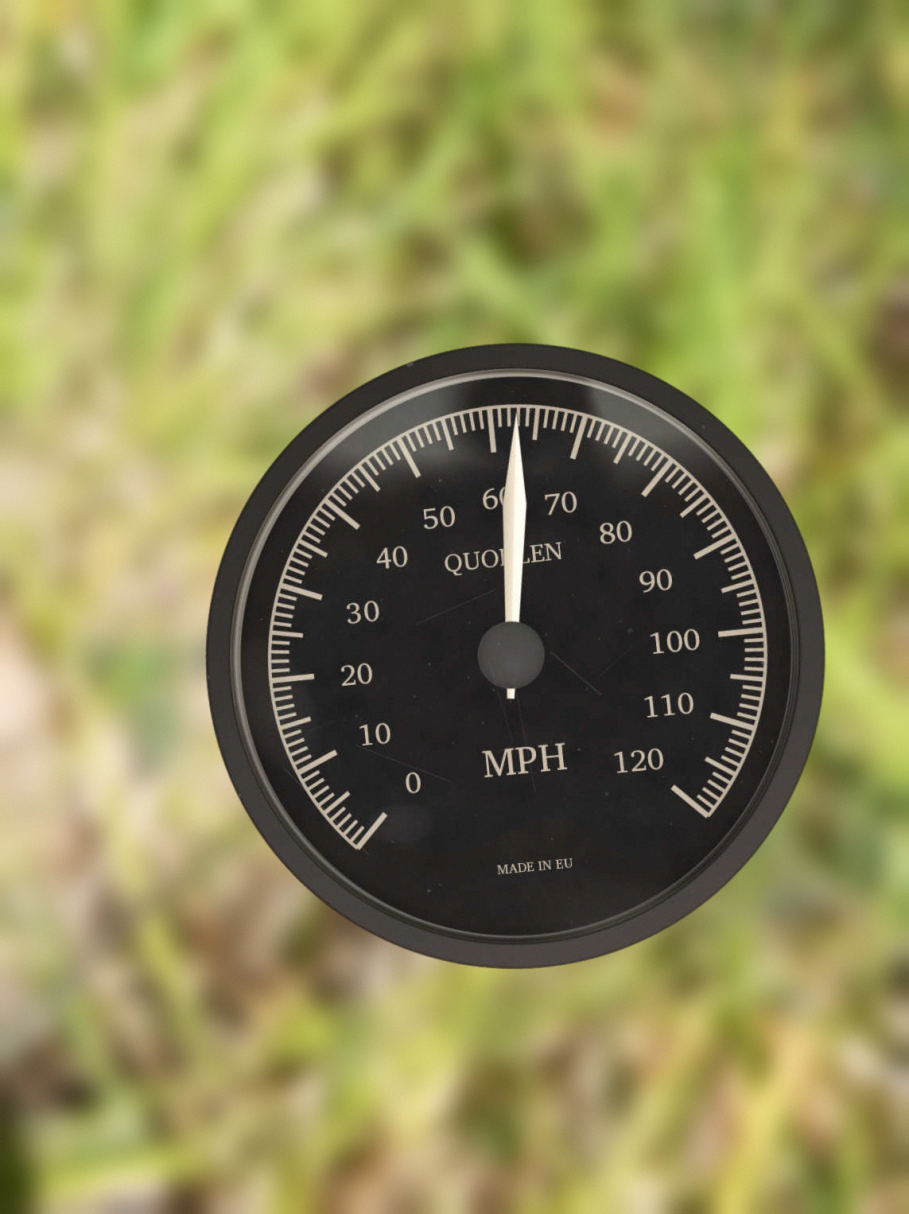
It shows 63 (mph)
